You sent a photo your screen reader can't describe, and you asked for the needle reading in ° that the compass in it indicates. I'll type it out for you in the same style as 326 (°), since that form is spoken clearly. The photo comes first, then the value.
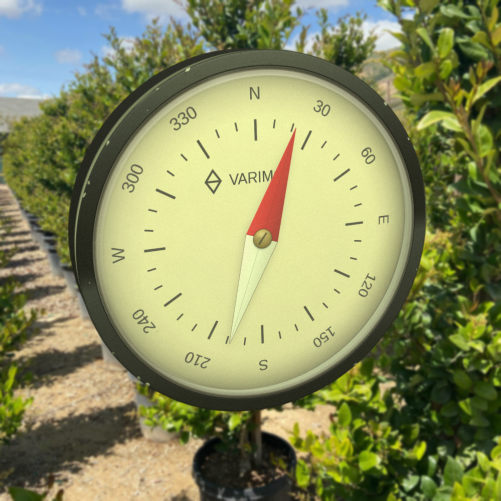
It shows 20 (°)
